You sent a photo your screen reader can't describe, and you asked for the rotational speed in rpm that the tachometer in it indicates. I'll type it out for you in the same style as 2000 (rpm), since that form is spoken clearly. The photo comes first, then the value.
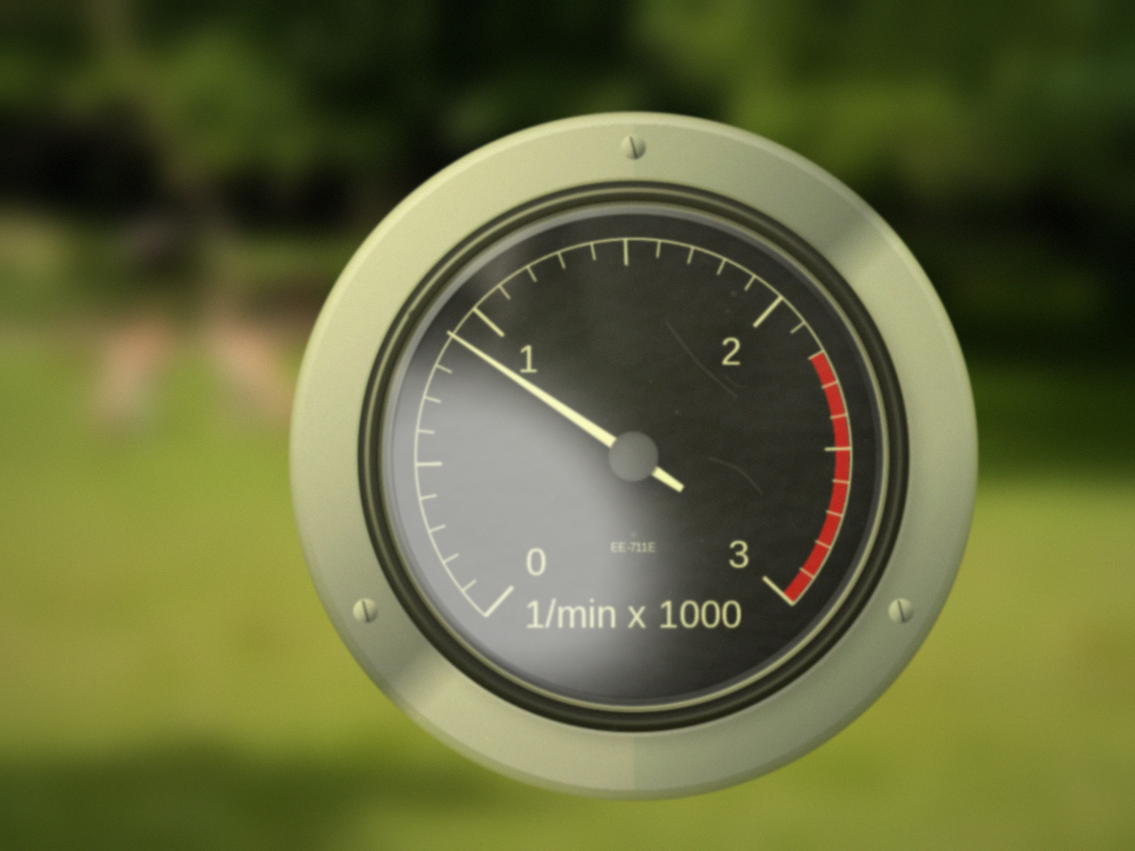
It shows 900 (rpm)
